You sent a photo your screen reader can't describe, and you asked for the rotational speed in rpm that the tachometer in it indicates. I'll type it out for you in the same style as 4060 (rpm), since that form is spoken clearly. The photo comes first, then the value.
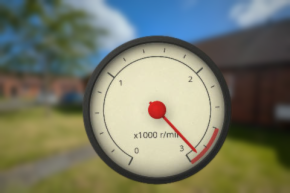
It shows 2900 (rpm)
